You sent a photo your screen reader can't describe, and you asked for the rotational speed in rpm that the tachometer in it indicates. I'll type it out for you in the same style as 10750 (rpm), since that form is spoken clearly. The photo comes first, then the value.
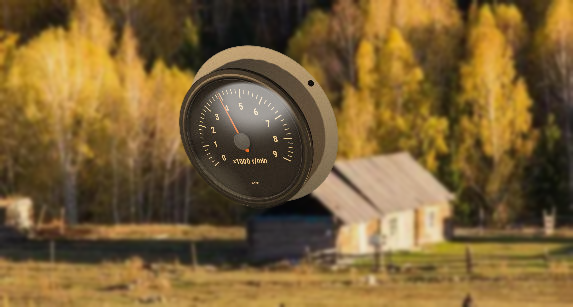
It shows 4000 (rpm)
